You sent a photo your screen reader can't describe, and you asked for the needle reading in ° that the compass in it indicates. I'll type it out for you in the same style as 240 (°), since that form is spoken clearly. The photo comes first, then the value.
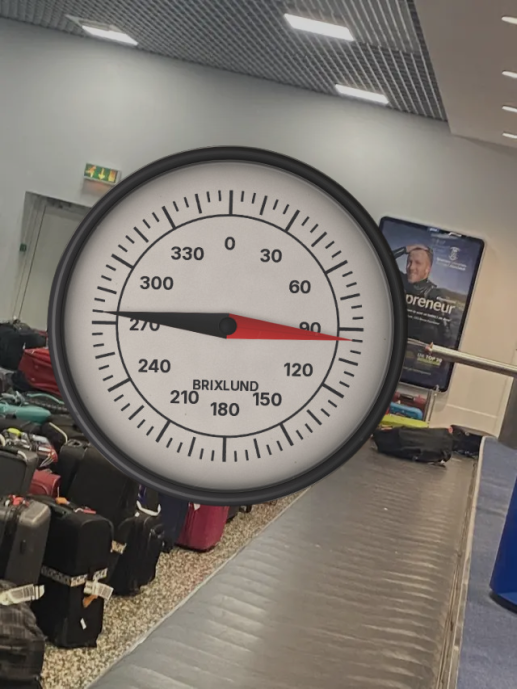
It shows 95 (°)
